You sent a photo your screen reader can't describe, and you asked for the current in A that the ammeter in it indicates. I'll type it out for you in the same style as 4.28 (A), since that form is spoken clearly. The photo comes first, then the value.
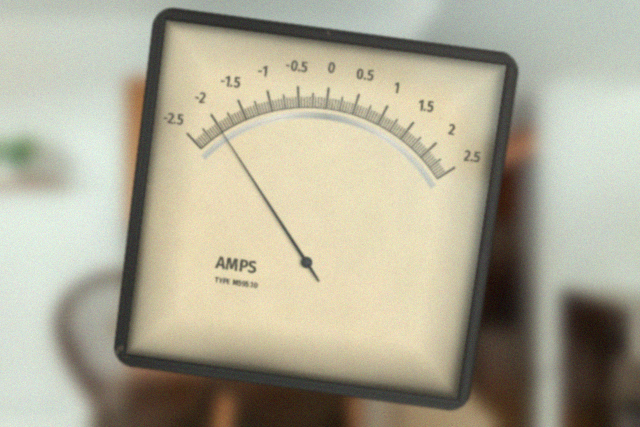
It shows -2 (A)
